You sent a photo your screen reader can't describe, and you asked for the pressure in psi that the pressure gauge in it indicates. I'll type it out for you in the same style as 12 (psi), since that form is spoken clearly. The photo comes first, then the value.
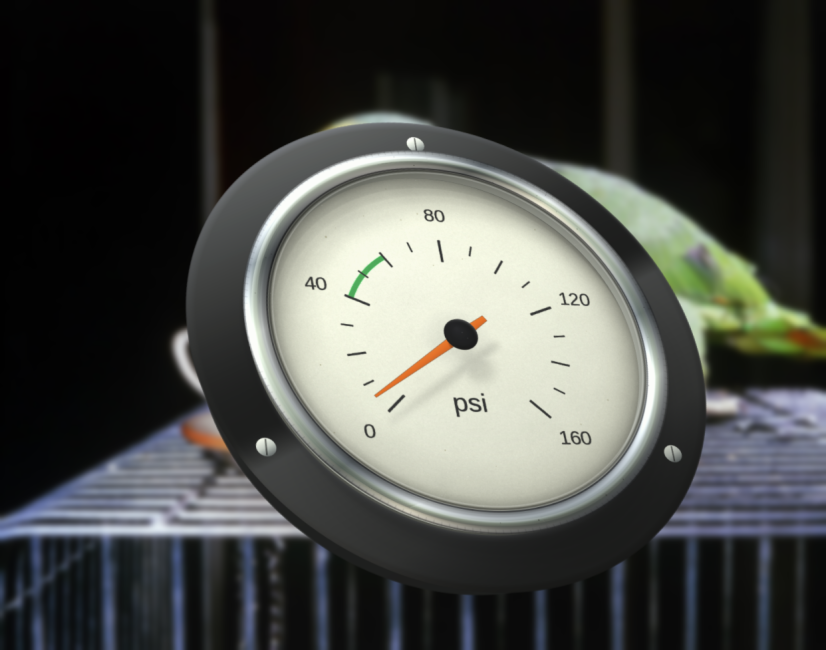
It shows 5 (psi)
